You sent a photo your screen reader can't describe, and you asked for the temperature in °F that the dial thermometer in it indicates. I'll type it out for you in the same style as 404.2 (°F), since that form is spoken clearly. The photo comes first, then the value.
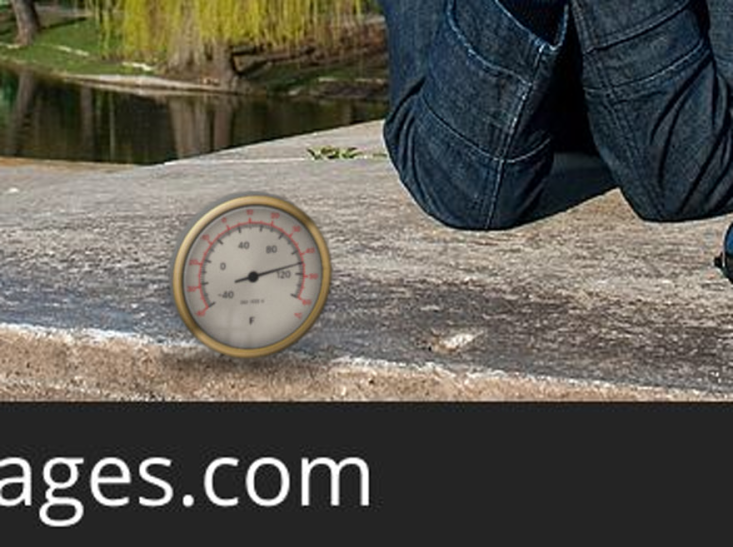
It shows 110 (°F)
